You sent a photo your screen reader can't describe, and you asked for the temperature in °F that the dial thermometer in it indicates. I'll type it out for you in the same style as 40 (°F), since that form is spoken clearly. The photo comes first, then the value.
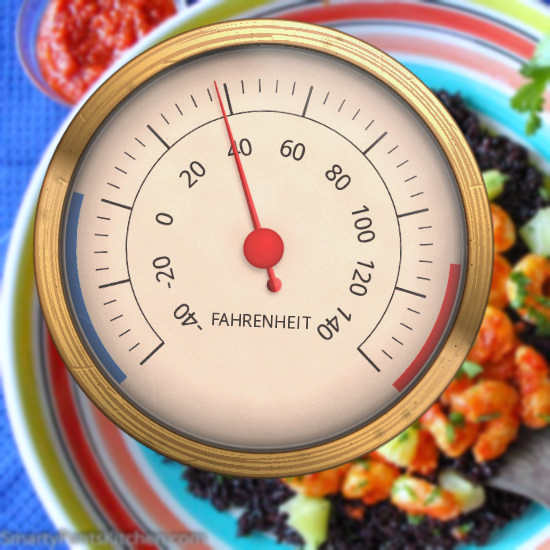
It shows 38 (°F)
